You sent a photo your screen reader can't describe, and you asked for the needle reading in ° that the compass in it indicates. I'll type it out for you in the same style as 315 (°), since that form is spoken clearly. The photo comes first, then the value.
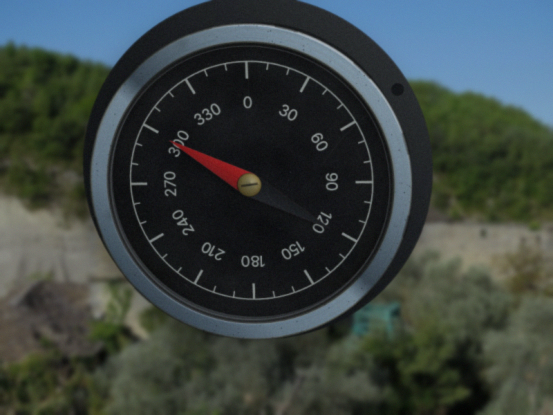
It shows 300 (°)
